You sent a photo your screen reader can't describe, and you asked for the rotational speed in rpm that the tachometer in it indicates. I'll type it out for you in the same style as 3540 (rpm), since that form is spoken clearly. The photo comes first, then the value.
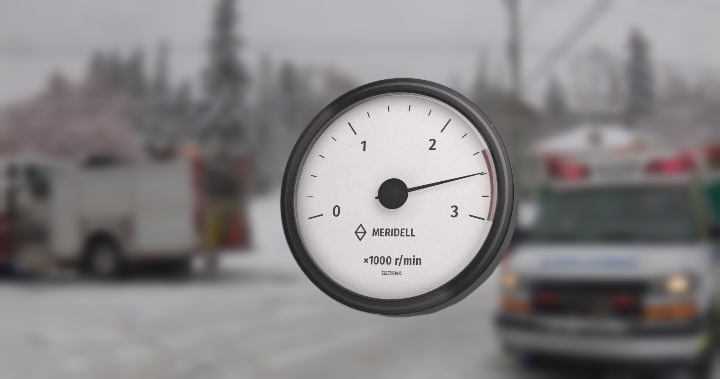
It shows 2600 (rpm)
